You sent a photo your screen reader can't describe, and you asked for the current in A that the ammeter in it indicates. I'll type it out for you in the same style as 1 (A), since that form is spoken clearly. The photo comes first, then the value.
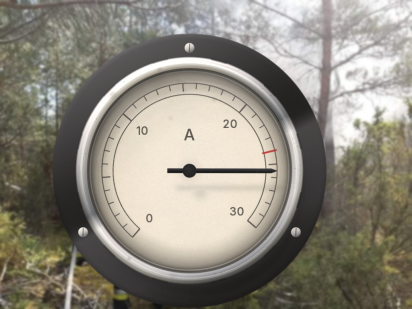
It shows 25.5 (A)
